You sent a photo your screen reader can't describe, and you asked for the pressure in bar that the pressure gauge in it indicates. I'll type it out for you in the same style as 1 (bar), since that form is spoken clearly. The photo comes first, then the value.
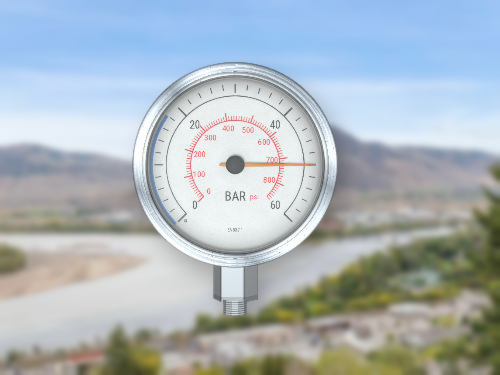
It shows 50 (bar)
